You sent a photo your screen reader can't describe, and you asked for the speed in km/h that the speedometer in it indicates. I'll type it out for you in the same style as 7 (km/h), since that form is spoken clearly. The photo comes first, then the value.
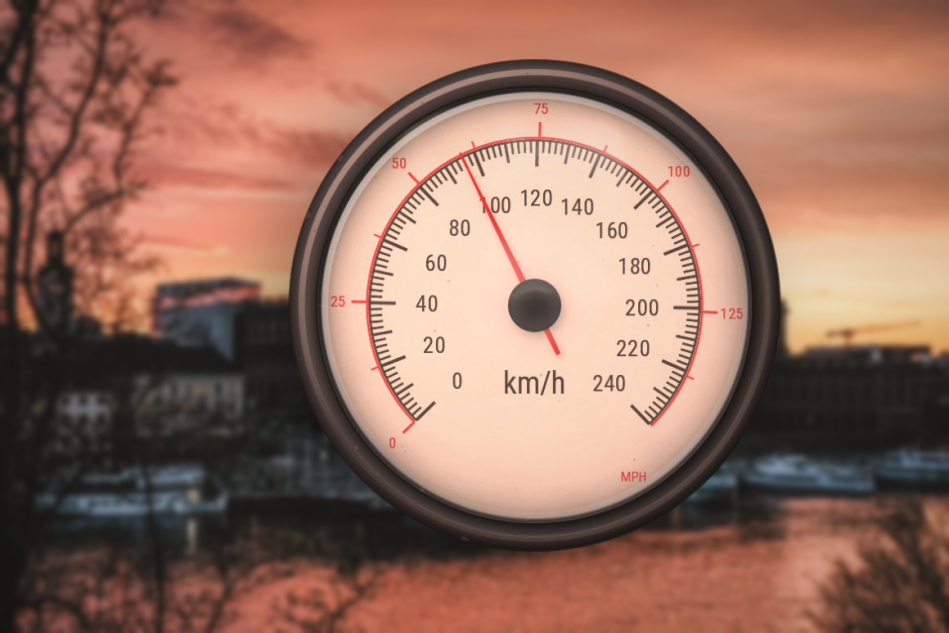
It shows 96 (km/h)
